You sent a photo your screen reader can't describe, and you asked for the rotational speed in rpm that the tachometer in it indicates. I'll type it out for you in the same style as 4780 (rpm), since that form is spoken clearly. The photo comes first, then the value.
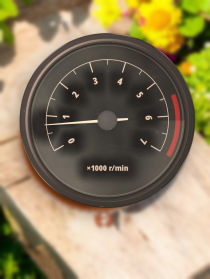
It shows 750 (rpm)
